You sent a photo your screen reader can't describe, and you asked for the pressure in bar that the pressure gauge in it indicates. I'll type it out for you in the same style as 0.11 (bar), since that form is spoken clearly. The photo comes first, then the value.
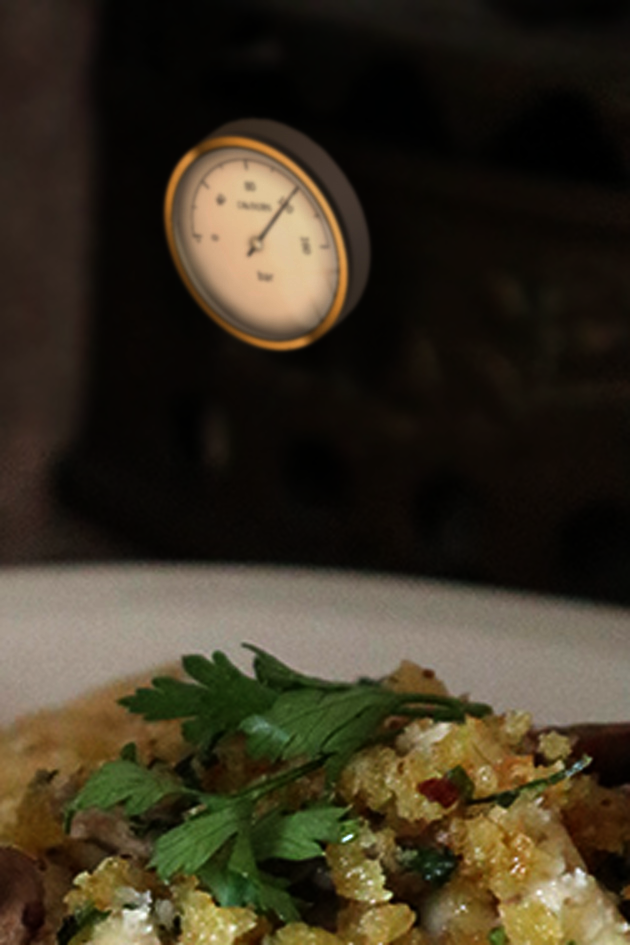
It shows 120 (bar)
